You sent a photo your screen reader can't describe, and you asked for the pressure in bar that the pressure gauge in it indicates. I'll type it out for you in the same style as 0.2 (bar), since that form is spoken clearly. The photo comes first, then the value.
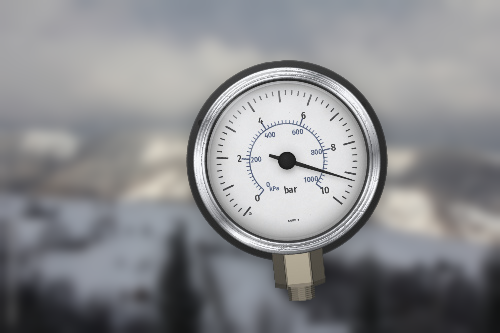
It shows 9.2 (bar)
